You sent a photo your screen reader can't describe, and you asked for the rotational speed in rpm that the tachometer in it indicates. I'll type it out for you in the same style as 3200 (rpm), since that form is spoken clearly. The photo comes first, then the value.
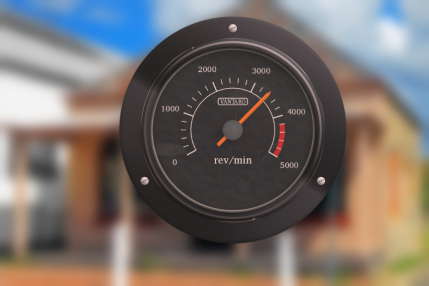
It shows 3400 (rpm)
